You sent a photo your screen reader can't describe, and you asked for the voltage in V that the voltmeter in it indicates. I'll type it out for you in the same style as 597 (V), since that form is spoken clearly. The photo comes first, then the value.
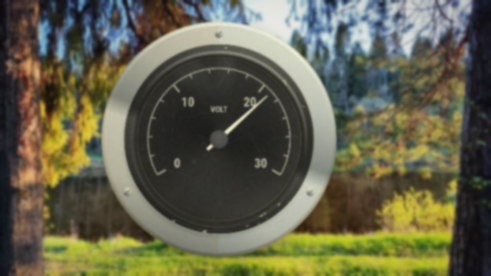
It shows 21 (V)
